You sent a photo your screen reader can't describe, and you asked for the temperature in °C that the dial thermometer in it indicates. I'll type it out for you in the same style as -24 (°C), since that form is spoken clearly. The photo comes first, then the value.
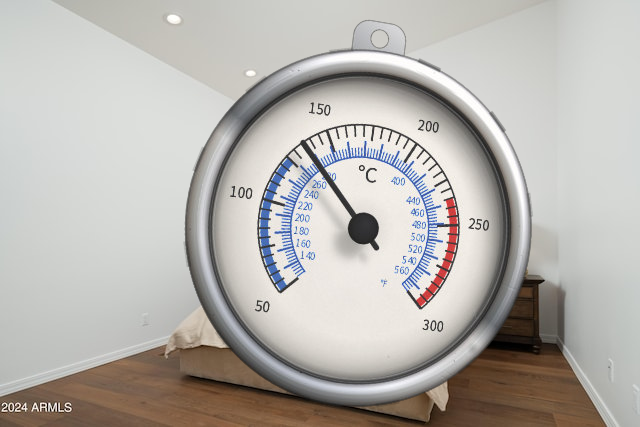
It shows 135 (°C)
